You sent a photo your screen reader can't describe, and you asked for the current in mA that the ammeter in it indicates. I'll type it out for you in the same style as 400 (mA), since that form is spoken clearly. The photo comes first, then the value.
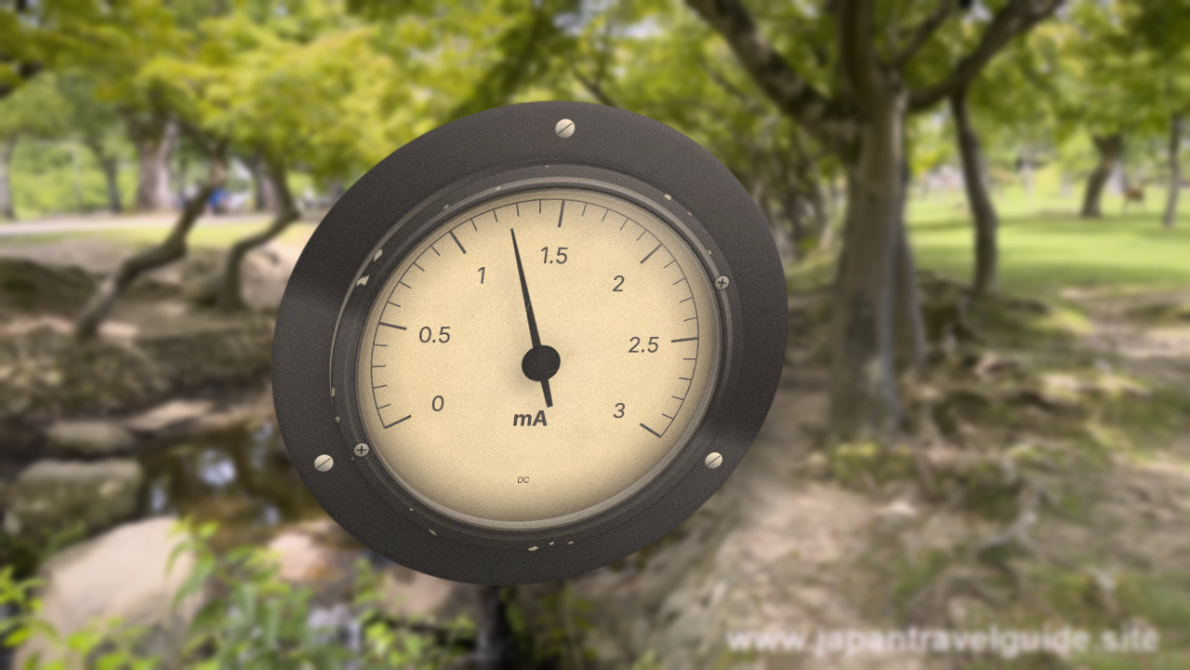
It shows 1.25 (mA)
